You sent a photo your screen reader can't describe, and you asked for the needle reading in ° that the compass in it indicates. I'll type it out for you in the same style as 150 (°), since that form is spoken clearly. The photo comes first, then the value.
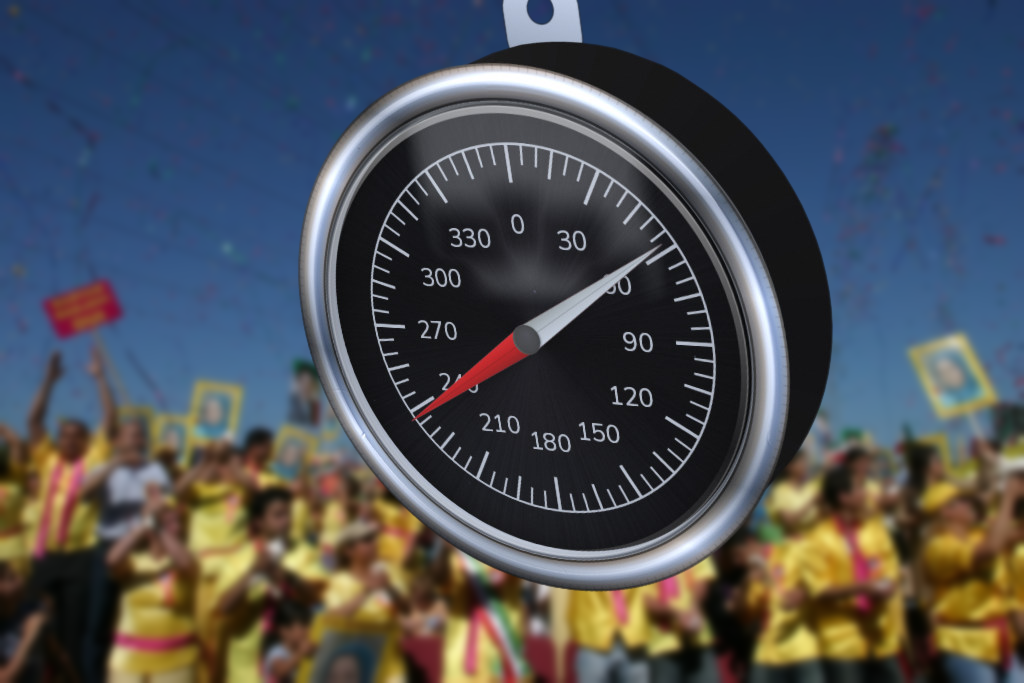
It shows 237.5 (°)
